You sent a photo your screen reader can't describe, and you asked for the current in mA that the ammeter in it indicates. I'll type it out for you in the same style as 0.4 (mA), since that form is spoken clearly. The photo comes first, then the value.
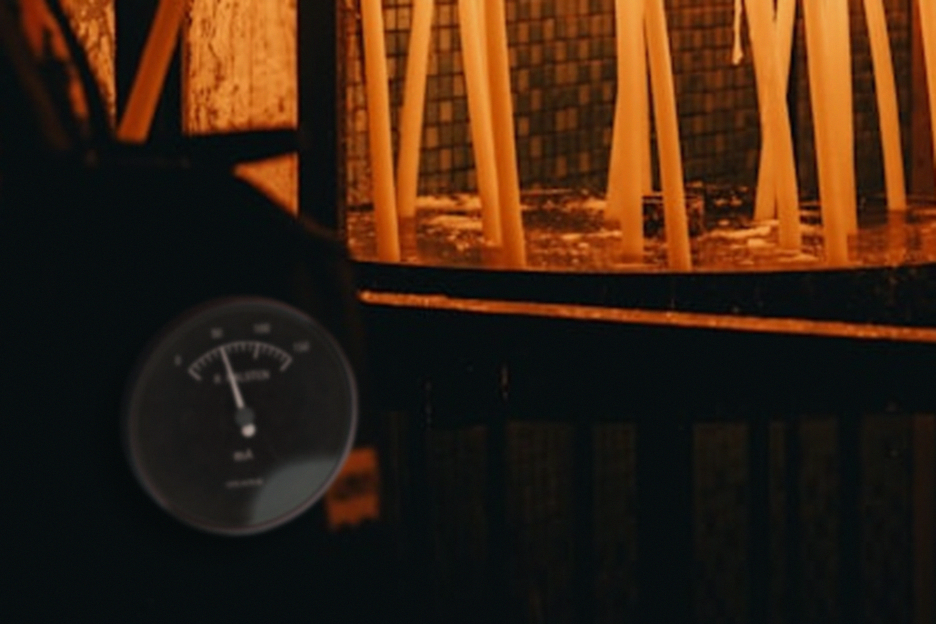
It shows 50 (mA)
